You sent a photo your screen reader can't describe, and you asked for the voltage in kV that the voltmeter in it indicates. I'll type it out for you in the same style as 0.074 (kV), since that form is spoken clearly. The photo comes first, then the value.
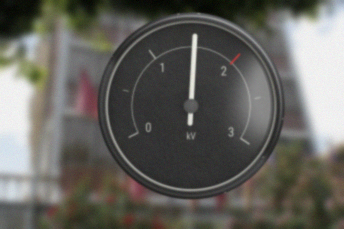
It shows 1.5 (kV)
